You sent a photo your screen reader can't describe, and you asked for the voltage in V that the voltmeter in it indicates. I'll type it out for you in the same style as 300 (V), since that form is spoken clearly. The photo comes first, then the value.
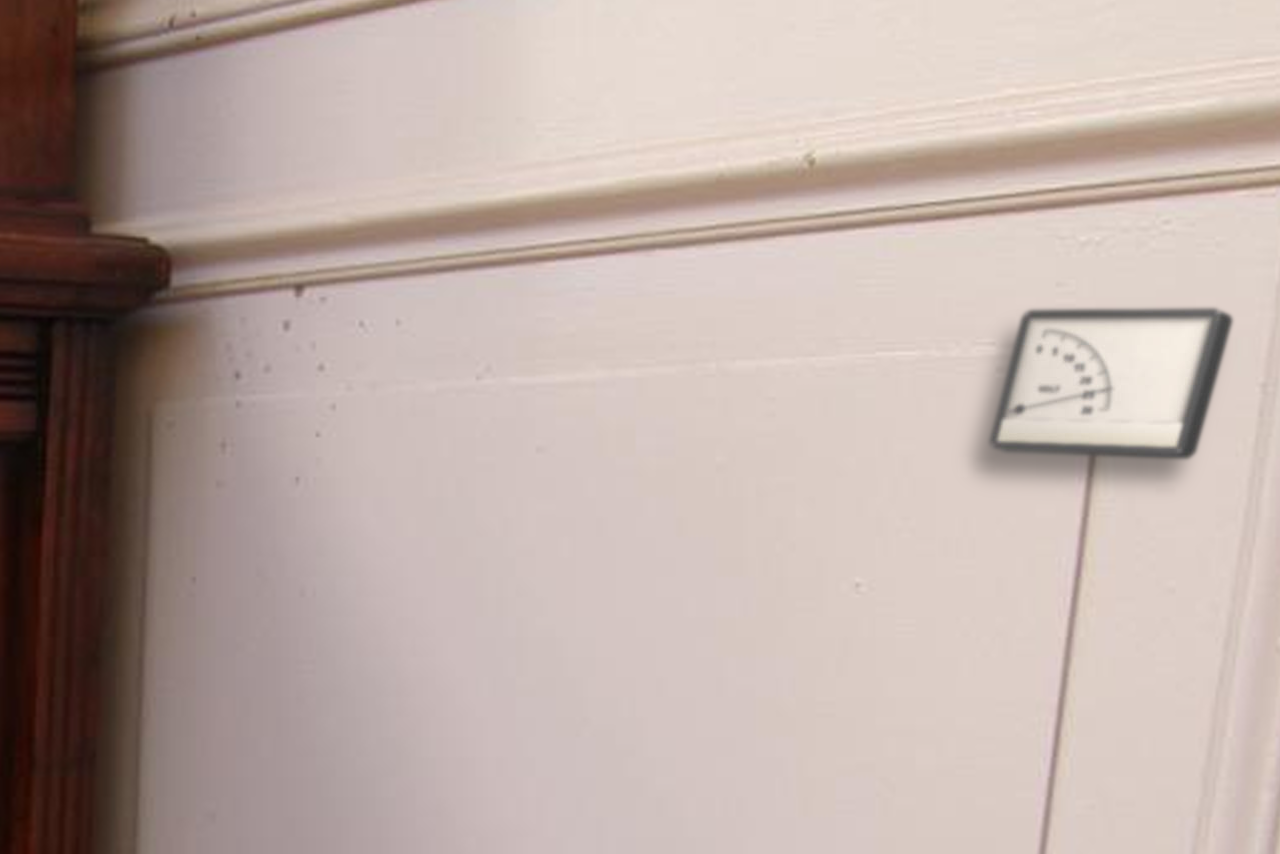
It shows 25 (V)
